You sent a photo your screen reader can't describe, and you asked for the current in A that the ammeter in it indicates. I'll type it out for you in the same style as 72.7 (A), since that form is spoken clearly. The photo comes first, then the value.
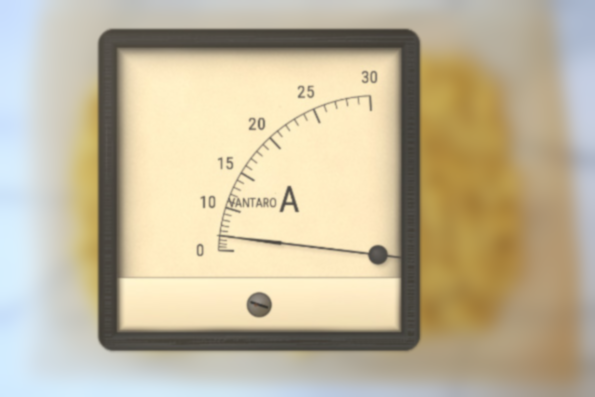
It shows 5 (A)
